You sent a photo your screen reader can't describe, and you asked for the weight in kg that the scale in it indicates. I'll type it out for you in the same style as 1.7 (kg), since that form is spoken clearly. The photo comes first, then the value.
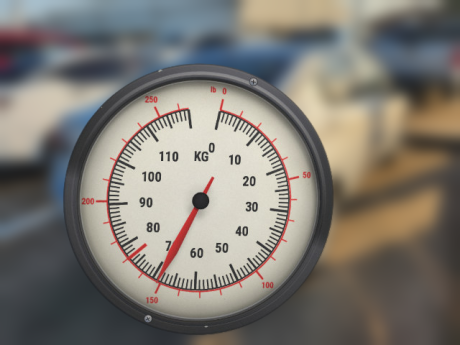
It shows 69 (kg)
